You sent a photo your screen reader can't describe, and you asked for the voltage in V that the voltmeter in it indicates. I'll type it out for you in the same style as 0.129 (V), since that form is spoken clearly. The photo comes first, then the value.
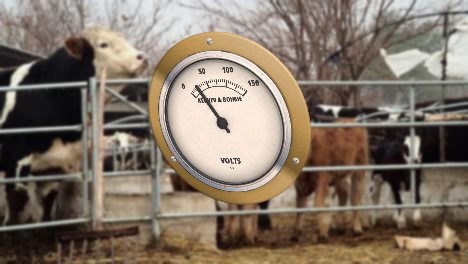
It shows 25 (V)
